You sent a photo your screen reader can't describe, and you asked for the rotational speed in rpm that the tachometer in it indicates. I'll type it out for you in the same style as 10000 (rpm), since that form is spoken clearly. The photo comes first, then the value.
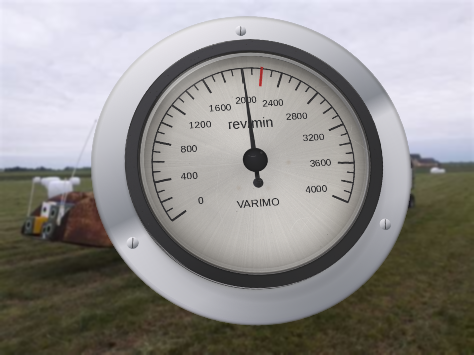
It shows 2000 (rpm)
